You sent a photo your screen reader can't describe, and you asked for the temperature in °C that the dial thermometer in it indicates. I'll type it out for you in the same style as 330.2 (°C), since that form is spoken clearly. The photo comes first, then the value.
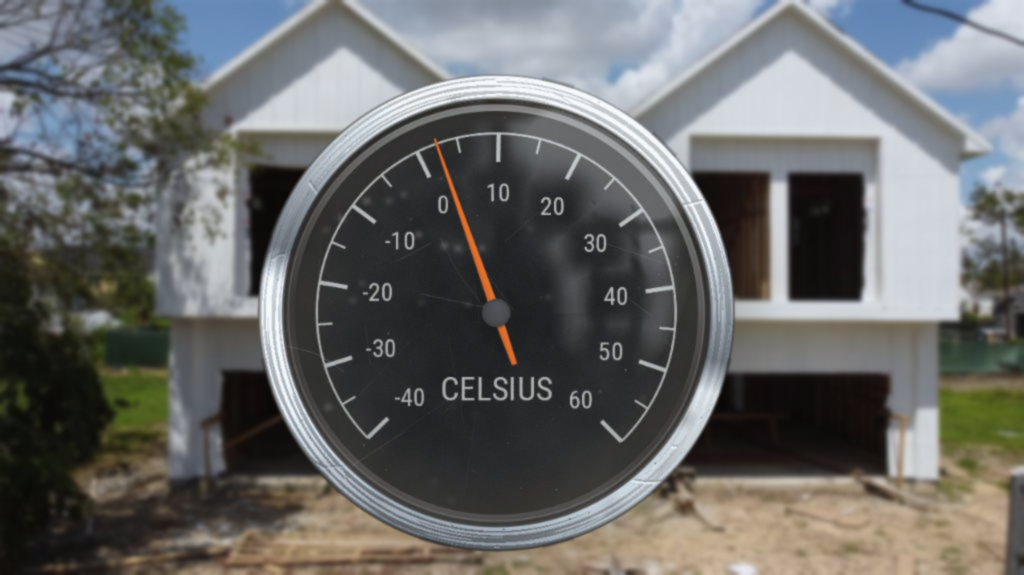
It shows 2.5 (°C)
